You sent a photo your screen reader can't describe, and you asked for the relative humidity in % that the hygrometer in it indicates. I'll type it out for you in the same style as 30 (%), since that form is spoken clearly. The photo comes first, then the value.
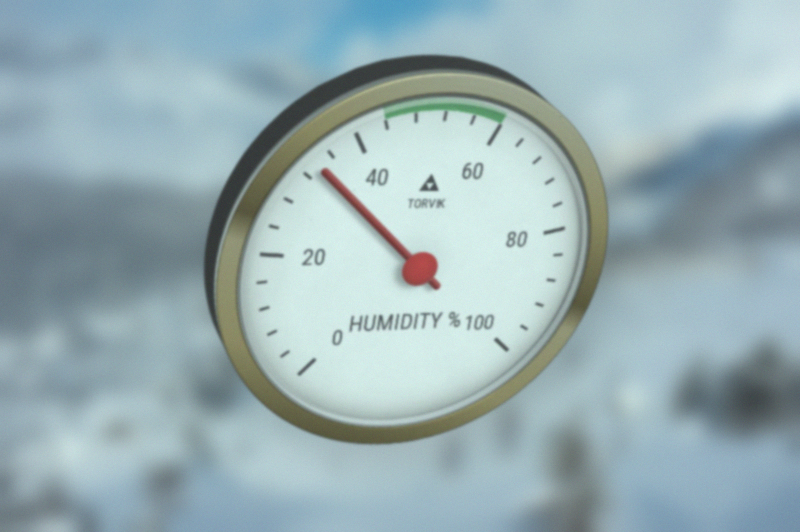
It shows 34 (%)
